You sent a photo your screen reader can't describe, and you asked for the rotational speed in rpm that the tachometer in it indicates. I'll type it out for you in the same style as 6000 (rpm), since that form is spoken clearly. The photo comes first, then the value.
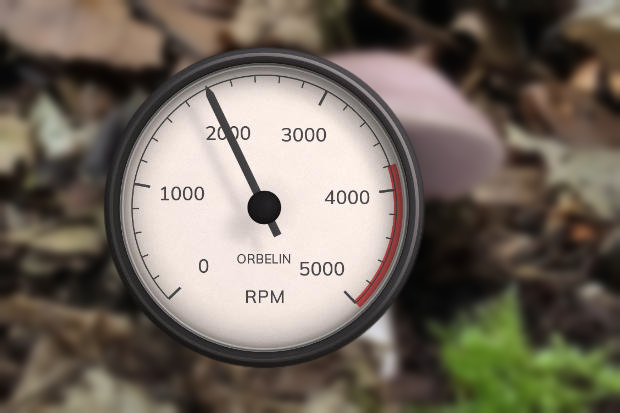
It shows 2000 (rpm)
